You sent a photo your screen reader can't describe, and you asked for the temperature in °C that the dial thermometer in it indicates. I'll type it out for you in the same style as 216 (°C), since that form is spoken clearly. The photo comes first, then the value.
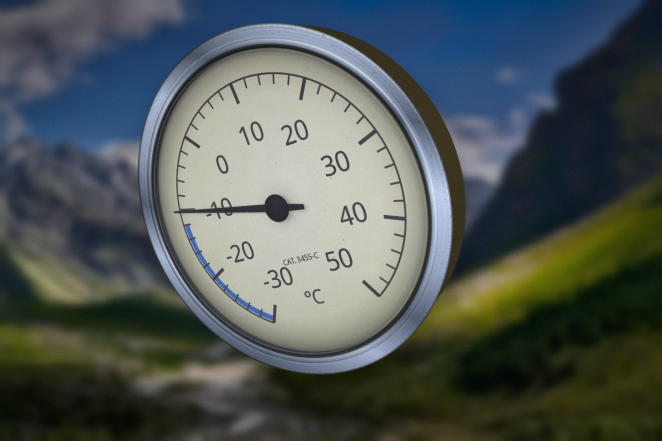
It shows -10 (°C)
